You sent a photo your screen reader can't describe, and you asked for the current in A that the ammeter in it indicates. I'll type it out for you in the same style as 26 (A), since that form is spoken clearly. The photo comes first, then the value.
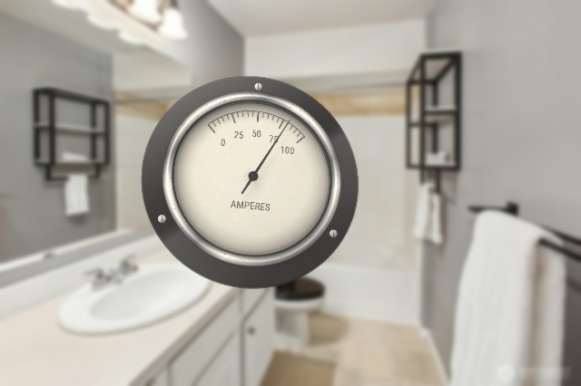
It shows 80 (A)
